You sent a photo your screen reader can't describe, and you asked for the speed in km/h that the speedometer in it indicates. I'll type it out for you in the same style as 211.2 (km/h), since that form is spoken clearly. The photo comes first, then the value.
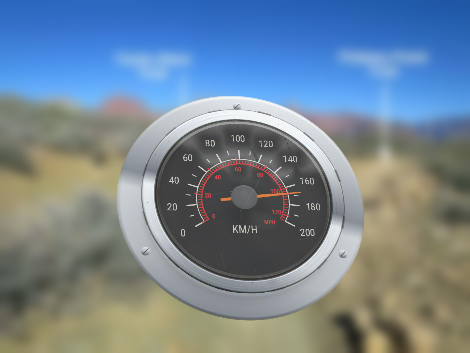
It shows 170 (km/h)
